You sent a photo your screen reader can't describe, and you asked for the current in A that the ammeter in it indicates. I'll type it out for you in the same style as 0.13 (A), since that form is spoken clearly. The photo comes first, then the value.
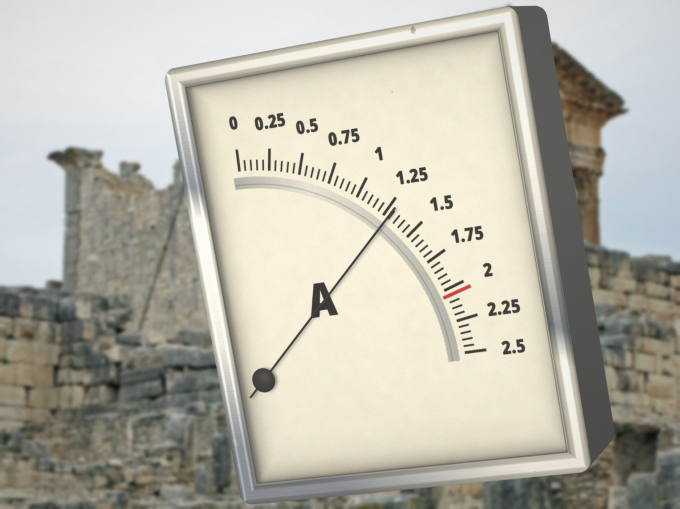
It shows 1.3 (A)
